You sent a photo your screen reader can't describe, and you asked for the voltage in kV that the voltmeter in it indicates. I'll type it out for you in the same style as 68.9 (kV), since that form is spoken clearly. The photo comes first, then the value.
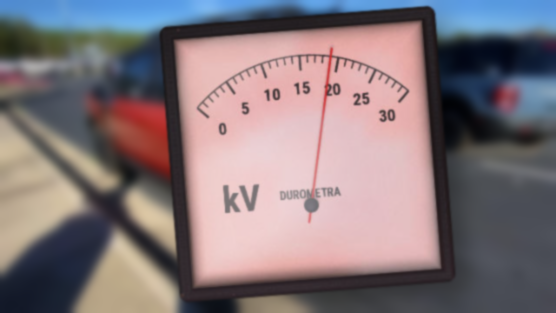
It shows 19 (kV)
